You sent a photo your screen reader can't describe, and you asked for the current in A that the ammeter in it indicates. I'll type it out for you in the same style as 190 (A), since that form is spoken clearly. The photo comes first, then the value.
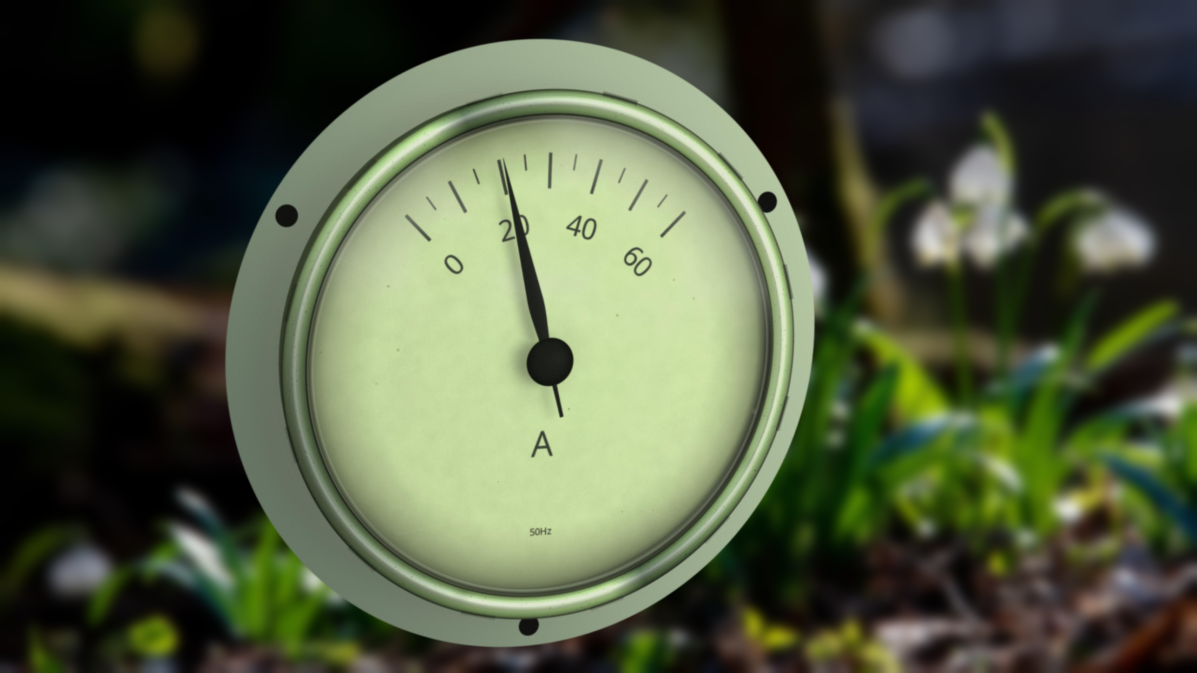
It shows 20 (A)
